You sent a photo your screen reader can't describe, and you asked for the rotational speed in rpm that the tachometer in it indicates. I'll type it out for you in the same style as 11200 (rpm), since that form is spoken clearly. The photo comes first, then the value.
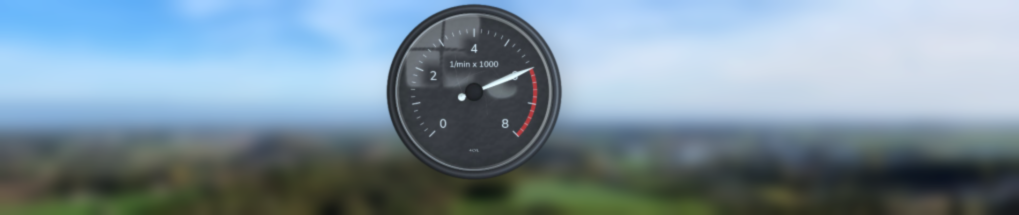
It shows 6000 (rpm)
